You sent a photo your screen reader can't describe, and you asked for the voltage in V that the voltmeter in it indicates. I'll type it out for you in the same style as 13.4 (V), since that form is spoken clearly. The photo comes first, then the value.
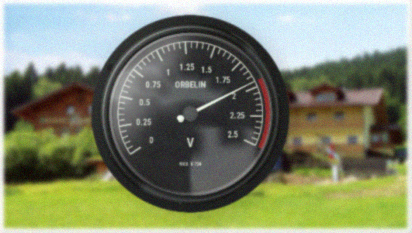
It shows 1.95 (V)
